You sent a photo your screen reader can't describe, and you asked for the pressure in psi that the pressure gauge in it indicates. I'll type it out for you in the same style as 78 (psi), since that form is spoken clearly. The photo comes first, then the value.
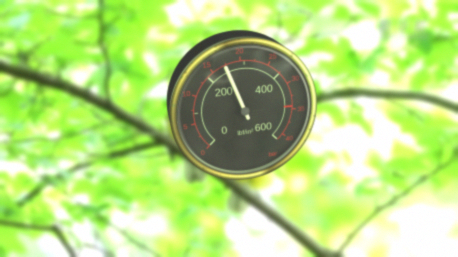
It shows 250 (psi)
